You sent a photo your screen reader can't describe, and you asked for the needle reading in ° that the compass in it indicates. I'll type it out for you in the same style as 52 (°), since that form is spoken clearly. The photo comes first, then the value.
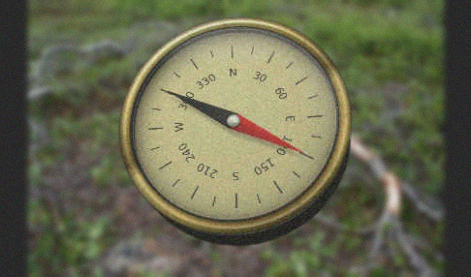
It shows 120 (°)
